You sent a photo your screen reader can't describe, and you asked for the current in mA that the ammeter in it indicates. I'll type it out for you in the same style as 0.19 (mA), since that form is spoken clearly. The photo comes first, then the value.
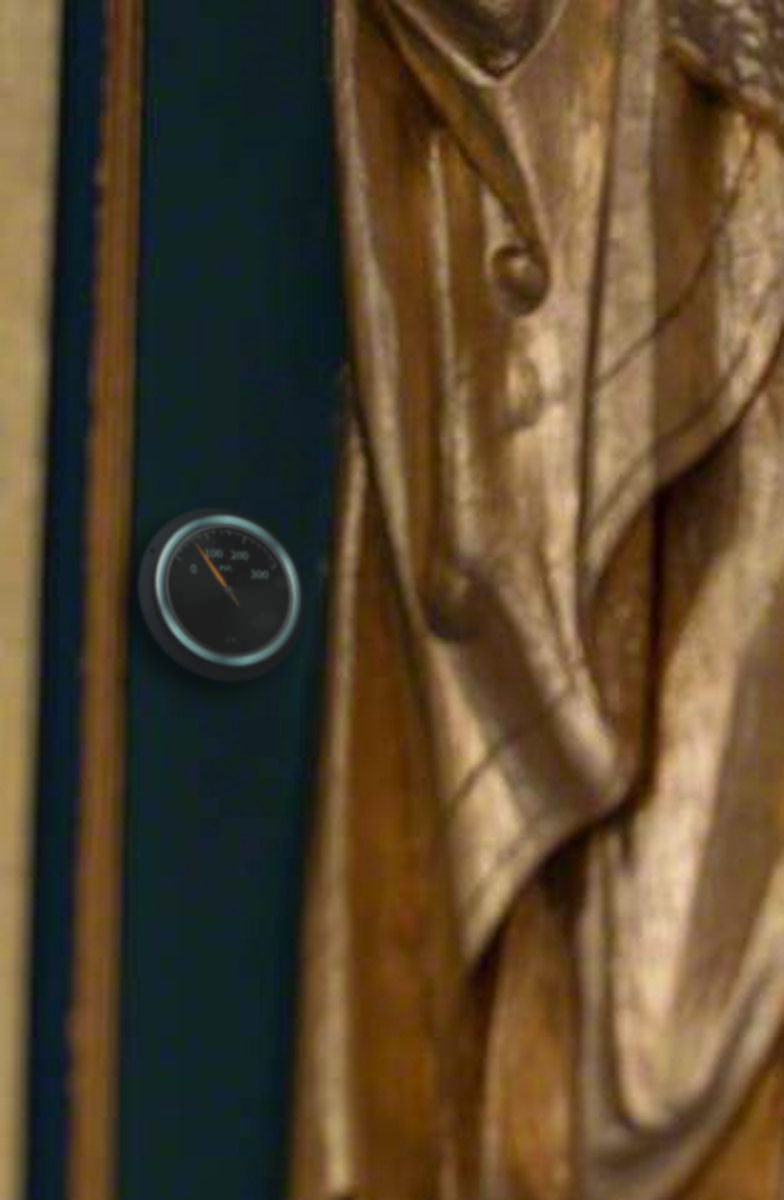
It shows 60 (mA)
